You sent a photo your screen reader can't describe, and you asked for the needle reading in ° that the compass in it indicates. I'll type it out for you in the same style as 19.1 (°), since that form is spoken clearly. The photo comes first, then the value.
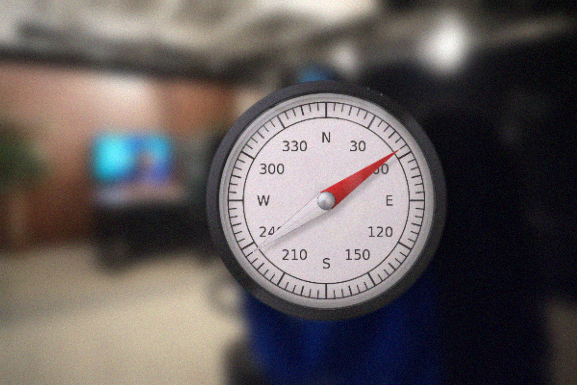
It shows 55 (°)
